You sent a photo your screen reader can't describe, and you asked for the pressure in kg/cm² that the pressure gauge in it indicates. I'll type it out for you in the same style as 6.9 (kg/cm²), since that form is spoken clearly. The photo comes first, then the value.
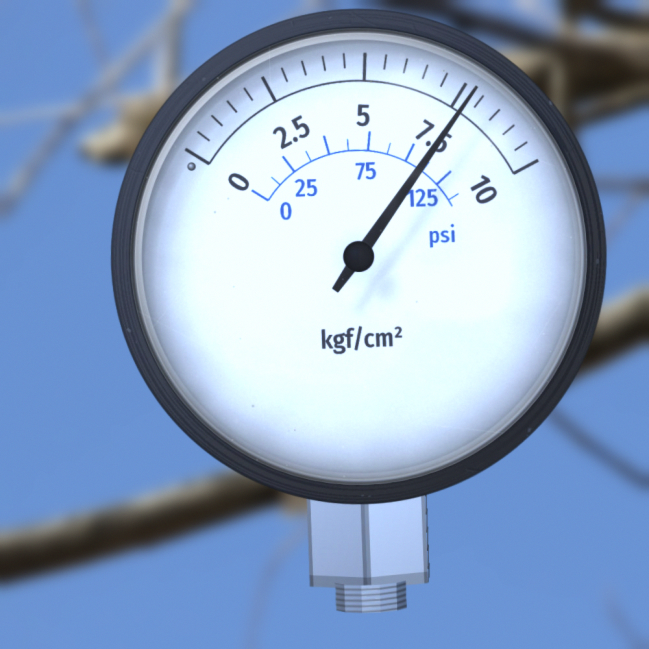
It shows 7.75 (kg/cm²)
